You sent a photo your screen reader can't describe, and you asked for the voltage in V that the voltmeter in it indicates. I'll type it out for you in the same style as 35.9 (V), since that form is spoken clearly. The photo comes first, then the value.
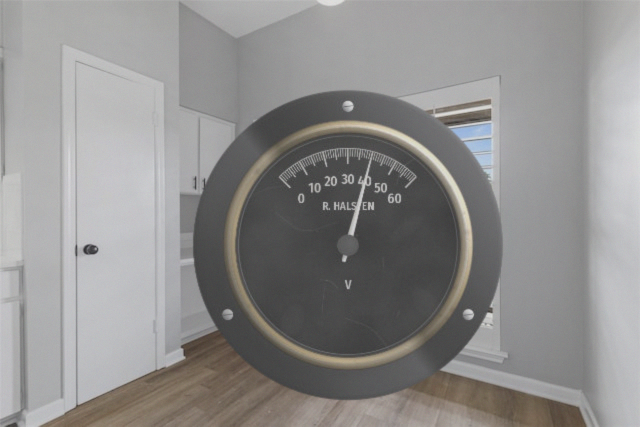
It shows 40 (V)
